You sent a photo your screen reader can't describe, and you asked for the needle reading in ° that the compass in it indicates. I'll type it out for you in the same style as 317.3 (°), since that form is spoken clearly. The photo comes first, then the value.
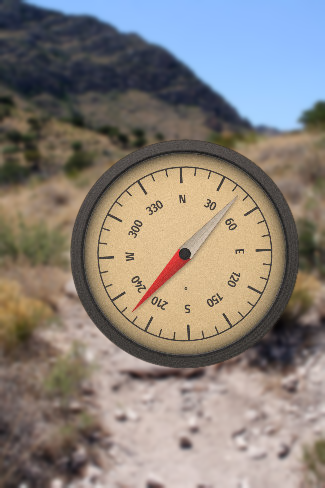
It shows 225 (°)
